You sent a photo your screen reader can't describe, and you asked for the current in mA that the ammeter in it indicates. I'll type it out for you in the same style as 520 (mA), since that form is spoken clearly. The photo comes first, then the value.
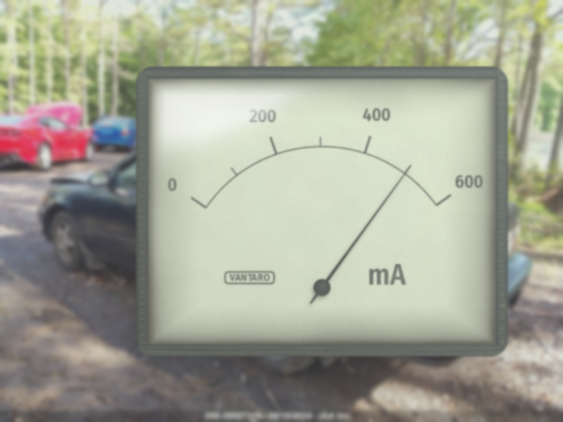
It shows 500 (mA)
